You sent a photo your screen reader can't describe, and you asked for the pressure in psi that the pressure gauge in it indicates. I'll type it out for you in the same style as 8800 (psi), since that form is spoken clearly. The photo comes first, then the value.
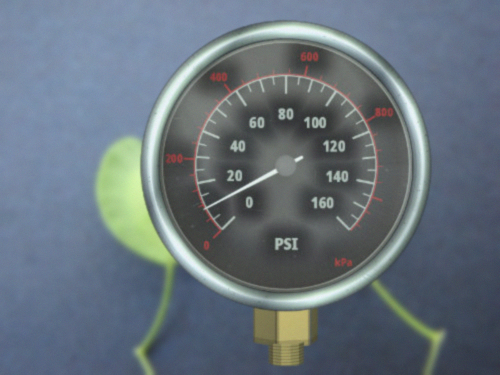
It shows 10 (psi)
